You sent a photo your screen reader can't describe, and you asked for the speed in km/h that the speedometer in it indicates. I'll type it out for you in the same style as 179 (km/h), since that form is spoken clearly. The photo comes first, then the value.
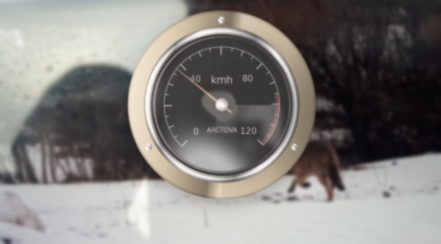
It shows 37.5 (km/h)
